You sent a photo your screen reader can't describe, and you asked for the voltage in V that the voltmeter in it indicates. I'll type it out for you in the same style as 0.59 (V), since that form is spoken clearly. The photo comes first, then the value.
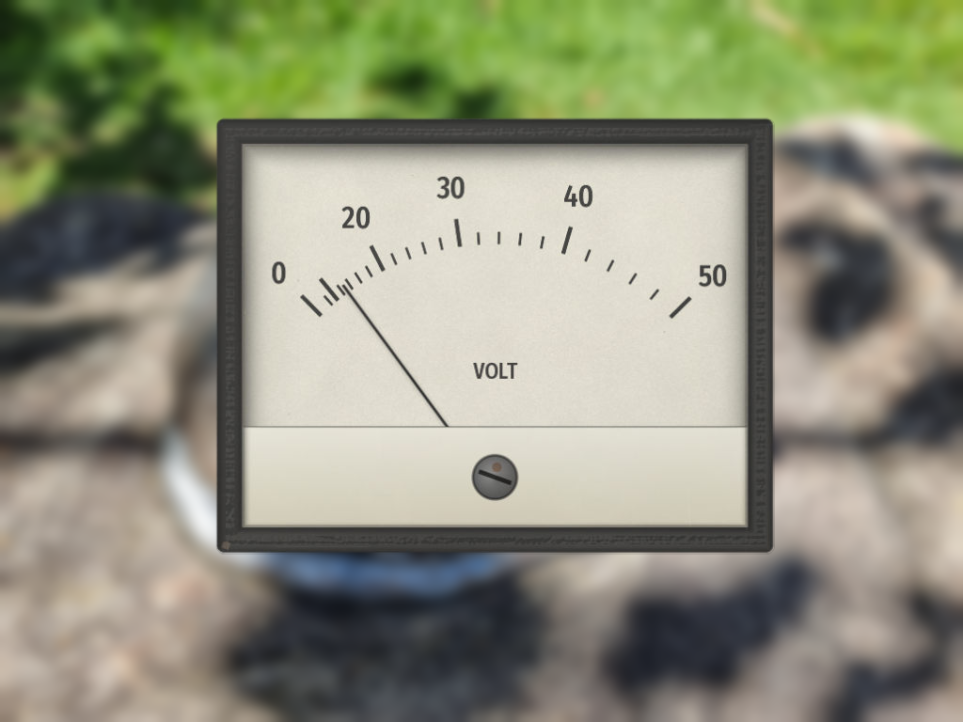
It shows 13 (V)
